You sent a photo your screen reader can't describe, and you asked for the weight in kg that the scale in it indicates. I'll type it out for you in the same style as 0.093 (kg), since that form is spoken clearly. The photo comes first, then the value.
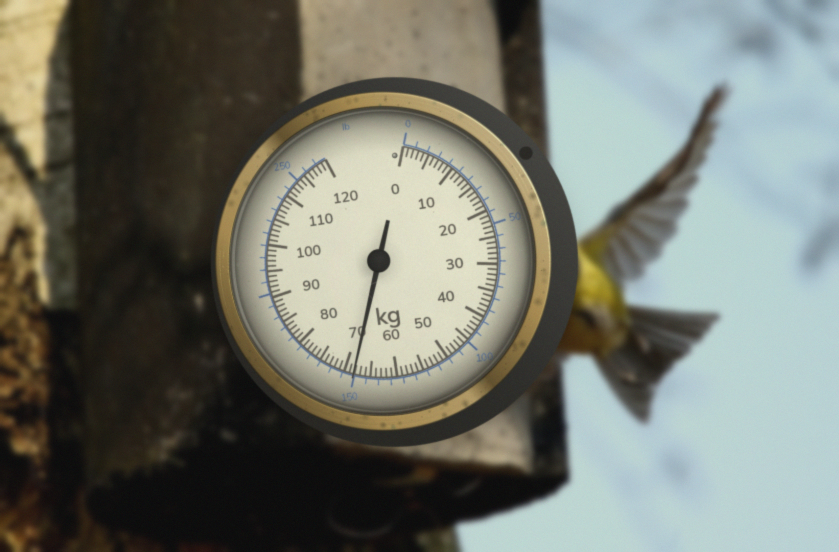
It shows 68 (kg)
